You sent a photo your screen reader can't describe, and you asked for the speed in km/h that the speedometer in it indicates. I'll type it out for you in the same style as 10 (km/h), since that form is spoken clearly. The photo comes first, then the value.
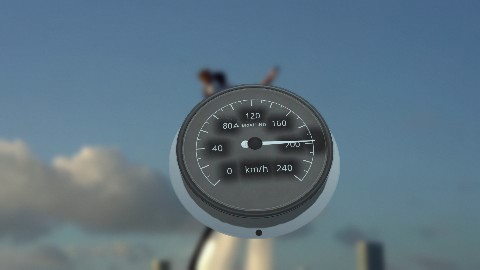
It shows 200 (km/h)
